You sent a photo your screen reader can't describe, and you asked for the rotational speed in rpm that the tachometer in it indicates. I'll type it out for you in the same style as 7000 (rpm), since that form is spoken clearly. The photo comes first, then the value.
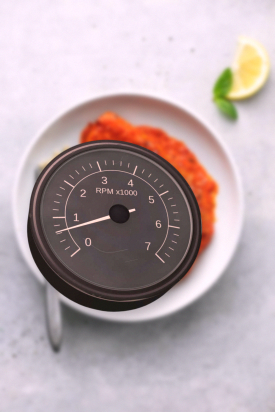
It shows 600 (rpm)
